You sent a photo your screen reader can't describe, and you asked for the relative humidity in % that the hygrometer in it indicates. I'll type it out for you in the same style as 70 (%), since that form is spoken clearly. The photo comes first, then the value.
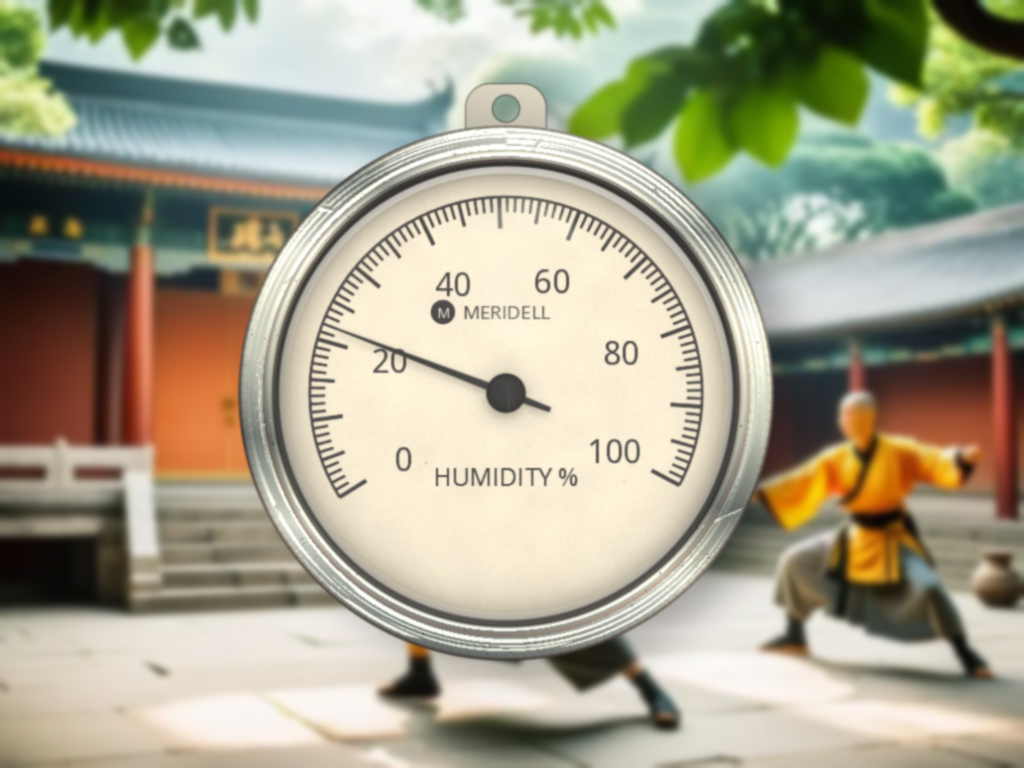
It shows 22 (%)
